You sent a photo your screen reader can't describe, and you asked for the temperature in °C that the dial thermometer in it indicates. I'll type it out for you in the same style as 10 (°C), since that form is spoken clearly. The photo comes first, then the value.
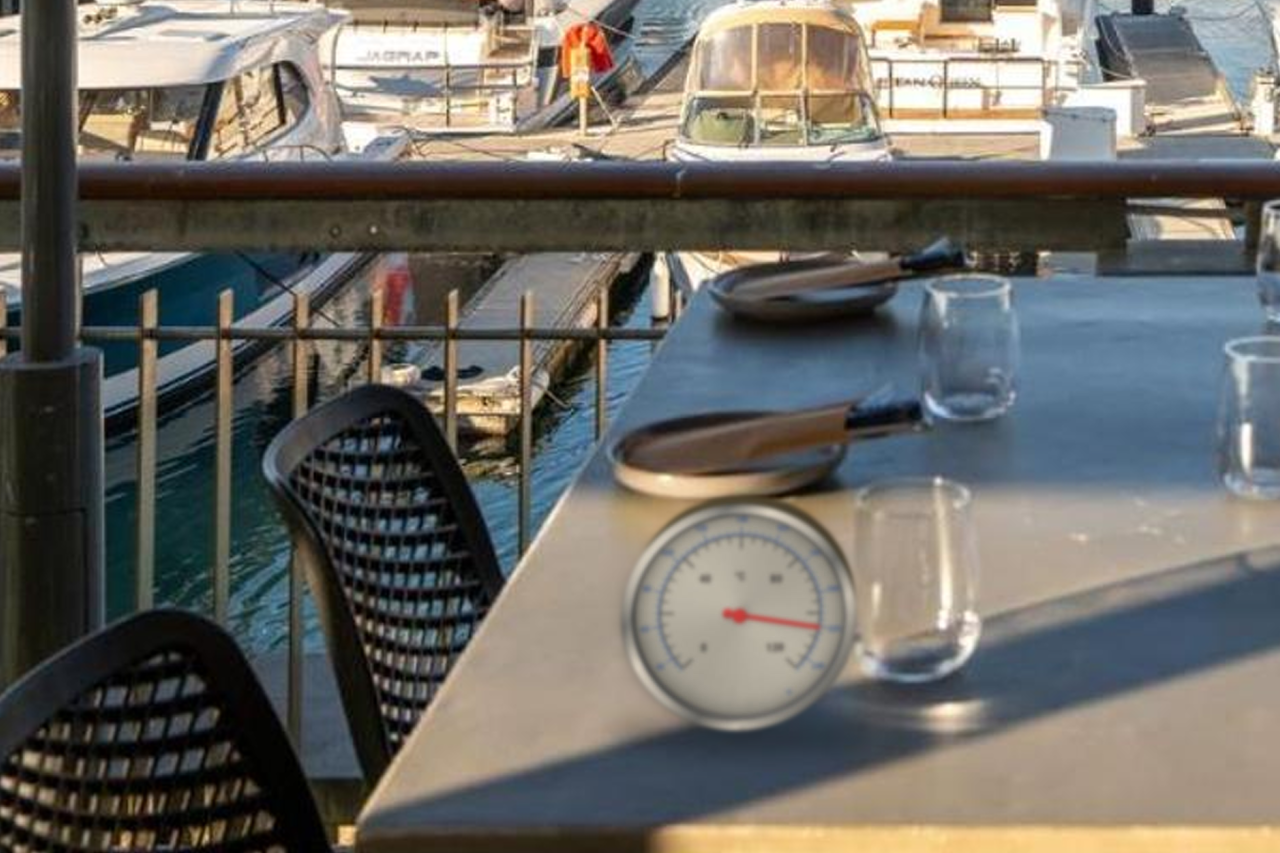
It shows 104 (°C)
